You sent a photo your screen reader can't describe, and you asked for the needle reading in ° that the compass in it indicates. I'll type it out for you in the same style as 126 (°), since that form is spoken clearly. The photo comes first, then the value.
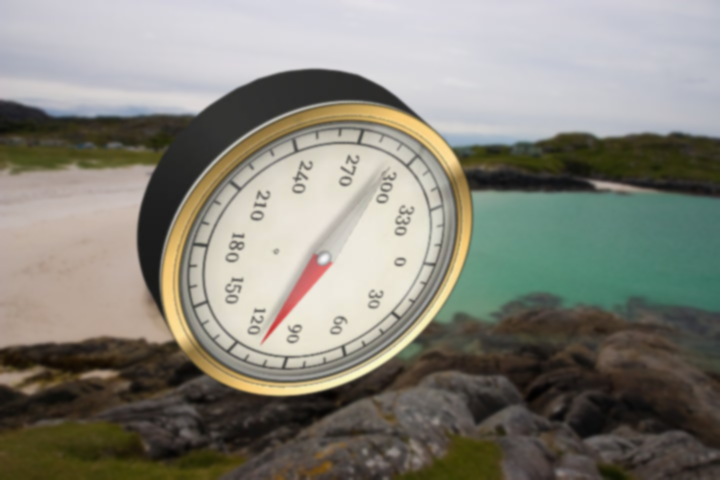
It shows 110 (°)
